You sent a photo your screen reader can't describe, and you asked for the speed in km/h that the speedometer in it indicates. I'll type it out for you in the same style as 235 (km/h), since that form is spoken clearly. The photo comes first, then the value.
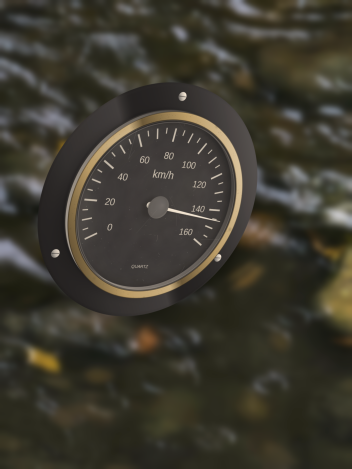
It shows 145 (km/h)
